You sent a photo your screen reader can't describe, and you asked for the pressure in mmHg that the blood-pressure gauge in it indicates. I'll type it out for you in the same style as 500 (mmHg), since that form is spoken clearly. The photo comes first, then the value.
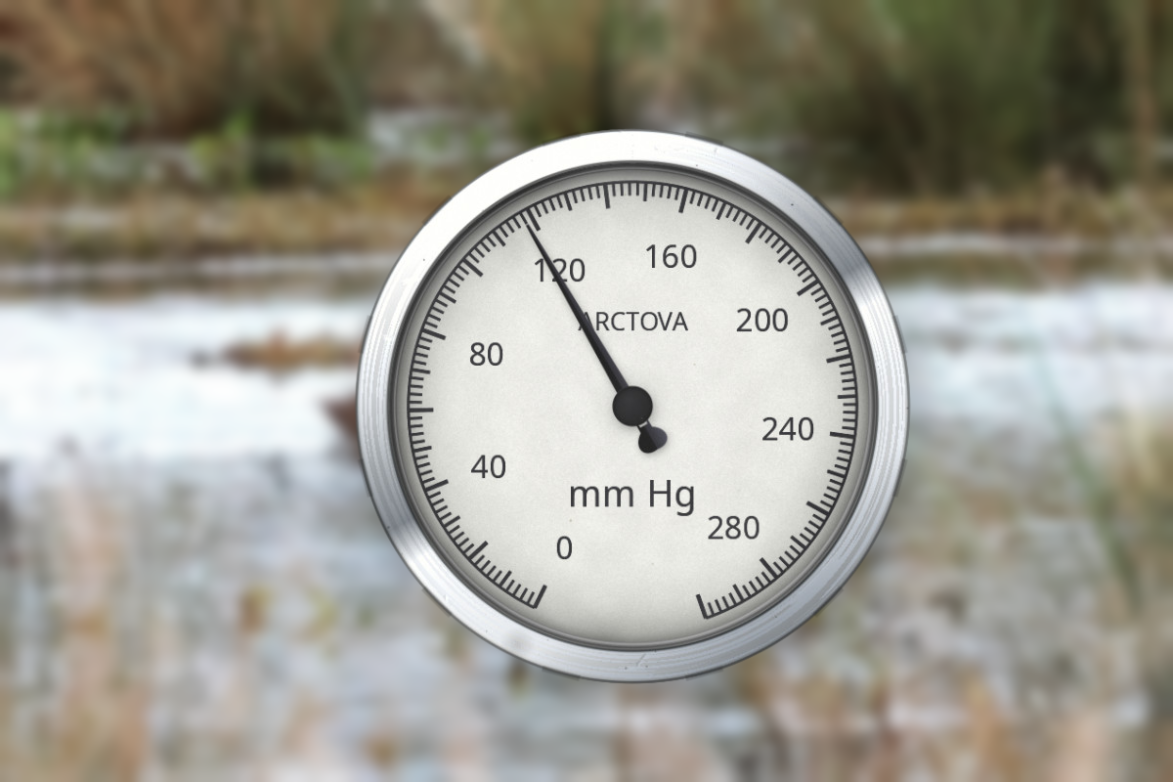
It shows 118 (mmHg)
